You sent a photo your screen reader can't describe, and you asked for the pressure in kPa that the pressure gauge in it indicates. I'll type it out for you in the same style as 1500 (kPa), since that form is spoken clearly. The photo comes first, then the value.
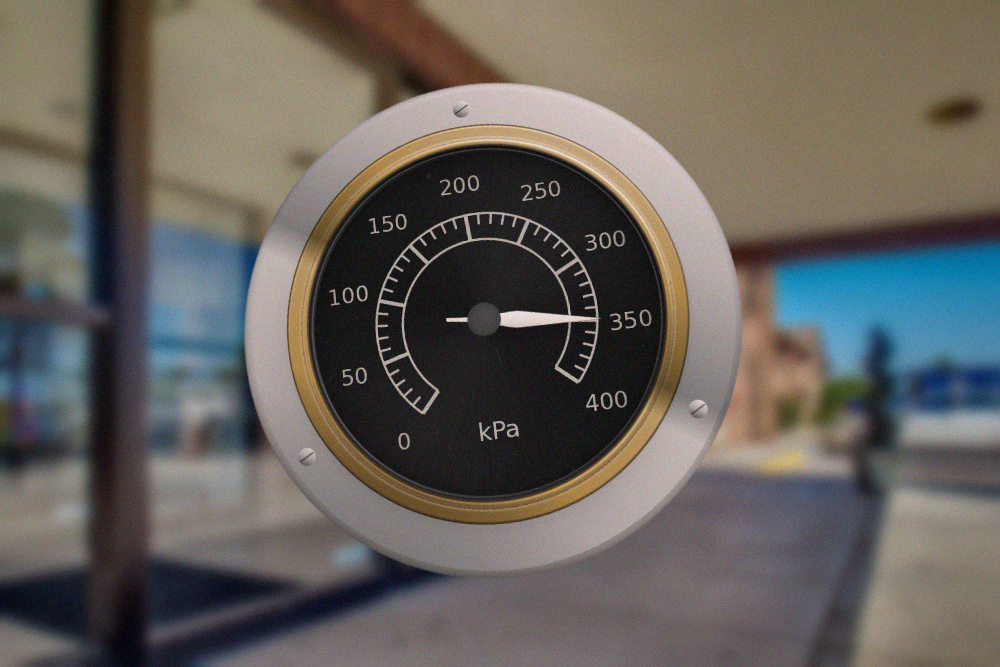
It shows 350 (kPa)
